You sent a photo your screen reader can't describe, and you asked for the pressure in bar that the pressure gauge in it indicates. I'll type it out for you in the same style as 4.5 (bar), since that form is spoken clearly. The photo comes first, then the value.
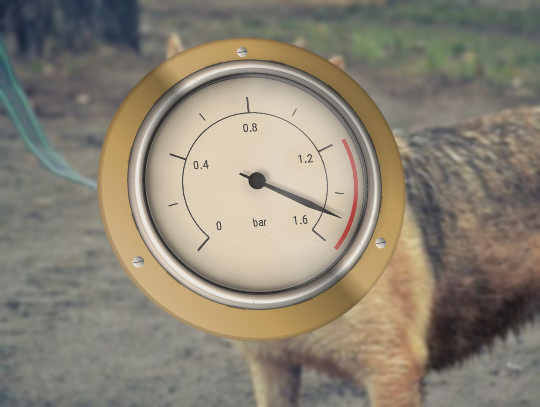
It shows 1.5 (bar)
